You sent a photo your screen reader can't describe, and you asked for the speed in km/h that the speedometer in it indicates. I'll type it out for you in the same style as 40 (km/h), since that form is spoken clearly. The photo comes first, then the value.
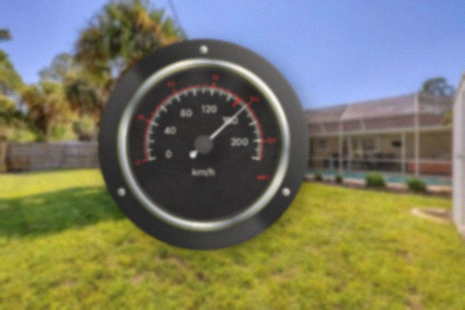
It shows 160 (km/h)
